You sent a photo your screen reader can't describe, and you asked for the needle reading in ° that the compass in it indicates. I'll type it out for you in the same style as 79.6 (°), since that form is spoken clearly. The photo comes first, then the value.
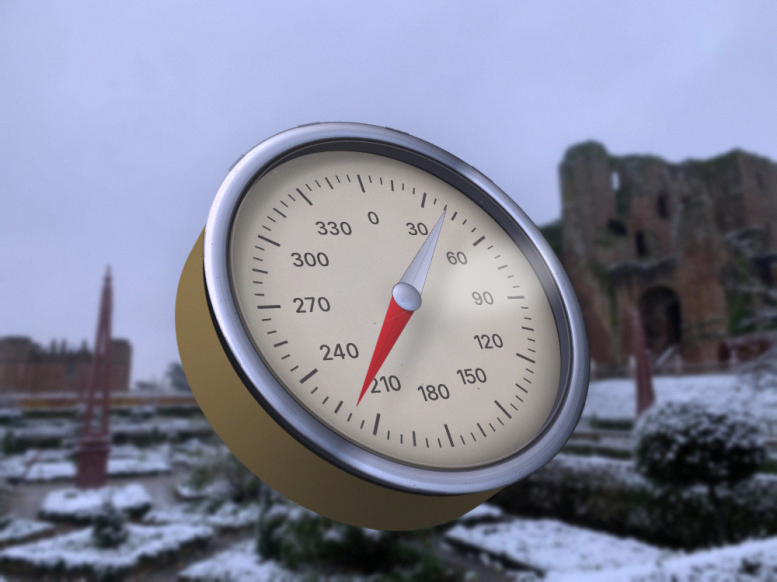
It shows 220 (°)
